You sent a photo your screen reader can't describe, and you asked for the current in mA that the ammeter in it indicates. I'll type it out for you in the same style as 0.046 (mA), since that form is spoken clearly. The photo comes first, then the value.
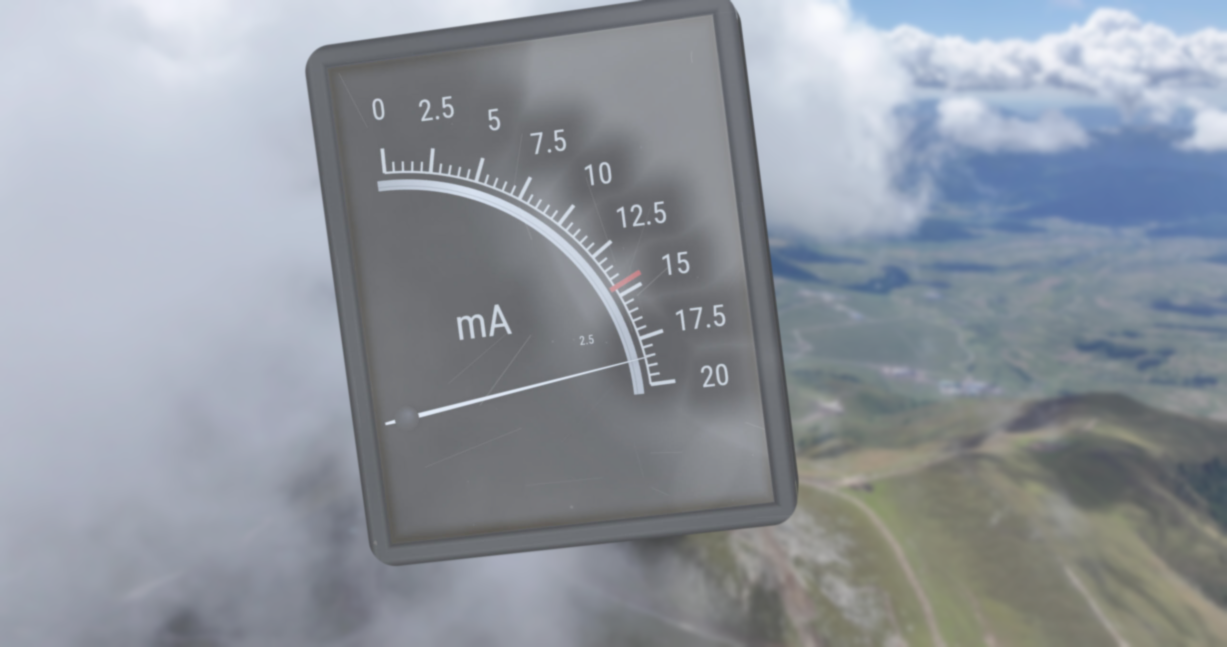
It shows 18.5 (mA)
